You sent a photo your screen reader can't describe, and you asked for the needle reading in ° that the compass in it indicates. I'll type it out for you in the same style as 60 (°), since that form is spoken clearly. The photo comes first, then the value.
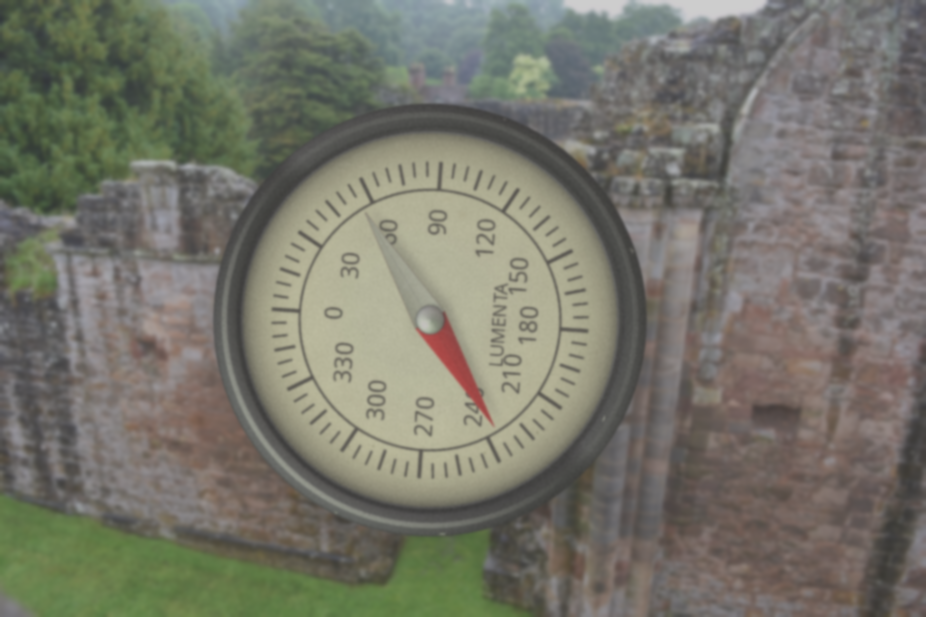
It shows 235 (°)
